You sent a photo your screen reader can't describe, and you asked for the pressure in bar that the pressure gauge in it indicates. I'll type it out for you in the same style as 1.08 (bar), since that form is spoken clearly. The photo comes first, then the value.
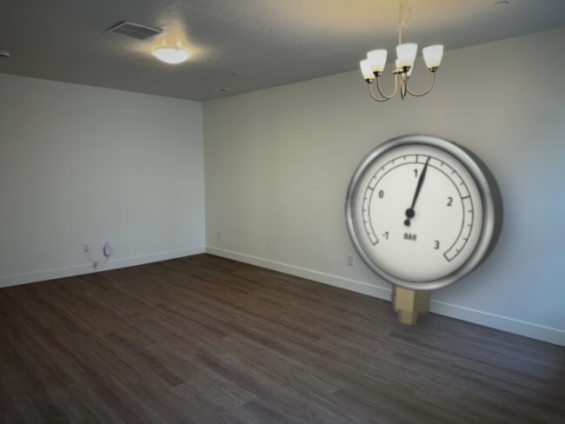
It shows 1.2 (bar)
